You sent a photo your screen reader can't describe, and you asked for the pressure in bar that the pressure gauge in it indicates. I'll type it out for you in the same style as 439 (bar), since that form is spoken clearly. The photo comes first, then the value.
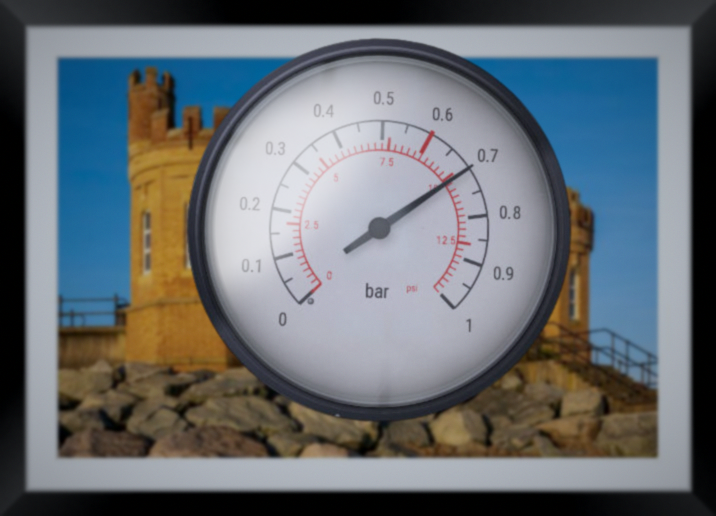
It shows 0.7 (bar)
